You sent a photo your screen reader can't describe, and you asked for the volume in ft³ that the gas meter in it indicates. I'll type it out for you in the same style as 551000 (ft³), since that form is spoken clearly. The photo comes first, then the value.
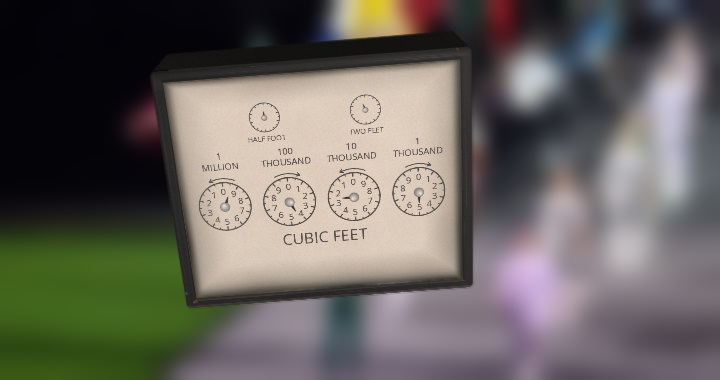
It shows 942500 (ft³)
